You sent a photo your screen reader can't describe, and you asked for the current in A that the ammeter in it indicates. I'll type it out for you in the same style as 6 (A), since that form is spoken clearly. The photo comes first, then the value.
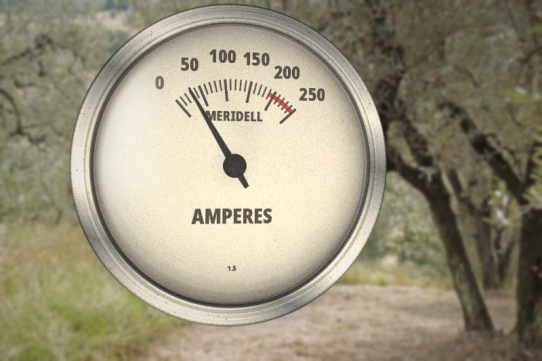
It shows 30 (A)
